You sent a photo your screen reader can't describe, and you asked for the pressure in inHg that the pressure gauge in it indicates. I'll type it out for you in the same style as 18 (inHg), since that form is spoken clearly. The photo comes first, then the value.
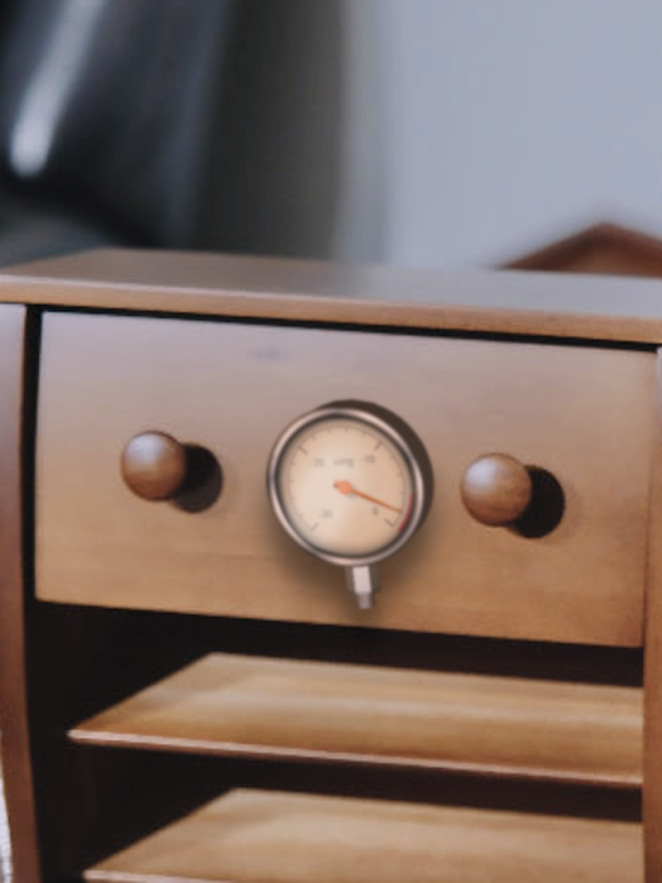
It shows -2 (inHg)
